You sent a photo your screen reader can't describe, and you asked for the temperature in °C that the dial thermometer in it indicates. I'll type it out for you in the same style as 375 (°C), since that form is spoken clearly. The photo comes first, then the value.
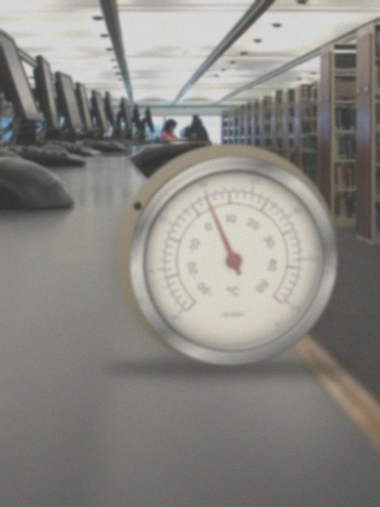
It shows 4 (°C)
